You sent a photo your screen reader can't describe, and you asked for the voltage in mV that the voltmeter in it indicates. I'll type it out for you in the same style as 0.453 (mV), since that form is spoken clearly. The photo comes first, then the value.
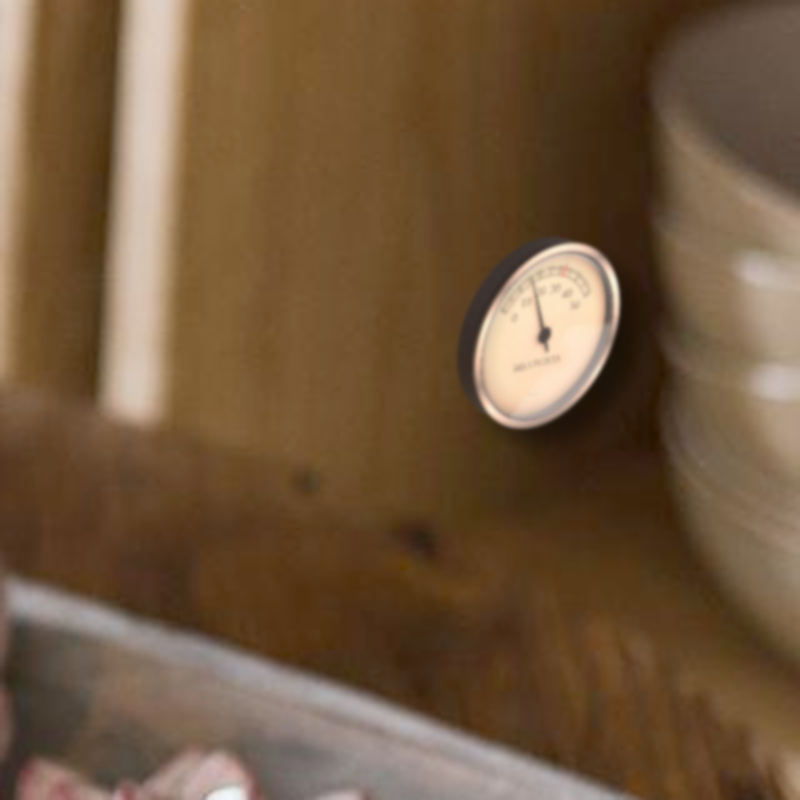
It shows 15 (mV)
